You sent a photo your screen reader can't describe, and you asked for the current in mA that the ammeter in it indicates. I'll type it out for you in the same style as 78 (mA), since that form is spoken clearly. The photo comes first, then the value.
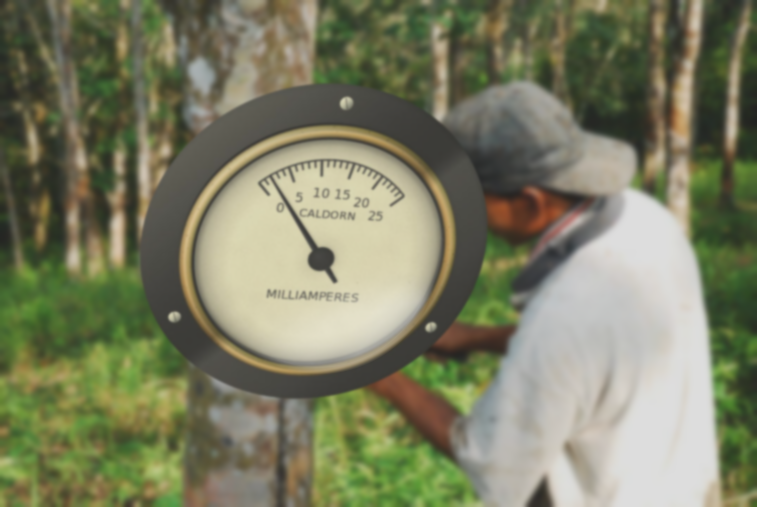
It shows 2 (mA)
